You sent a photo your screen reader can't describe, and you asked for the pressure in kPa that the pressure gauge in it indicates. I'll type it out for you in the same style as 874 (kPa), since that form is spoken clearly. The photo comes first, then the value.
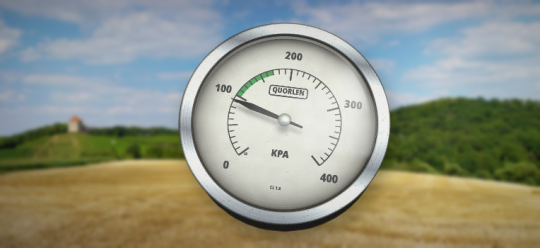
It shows 90 (kPa)
